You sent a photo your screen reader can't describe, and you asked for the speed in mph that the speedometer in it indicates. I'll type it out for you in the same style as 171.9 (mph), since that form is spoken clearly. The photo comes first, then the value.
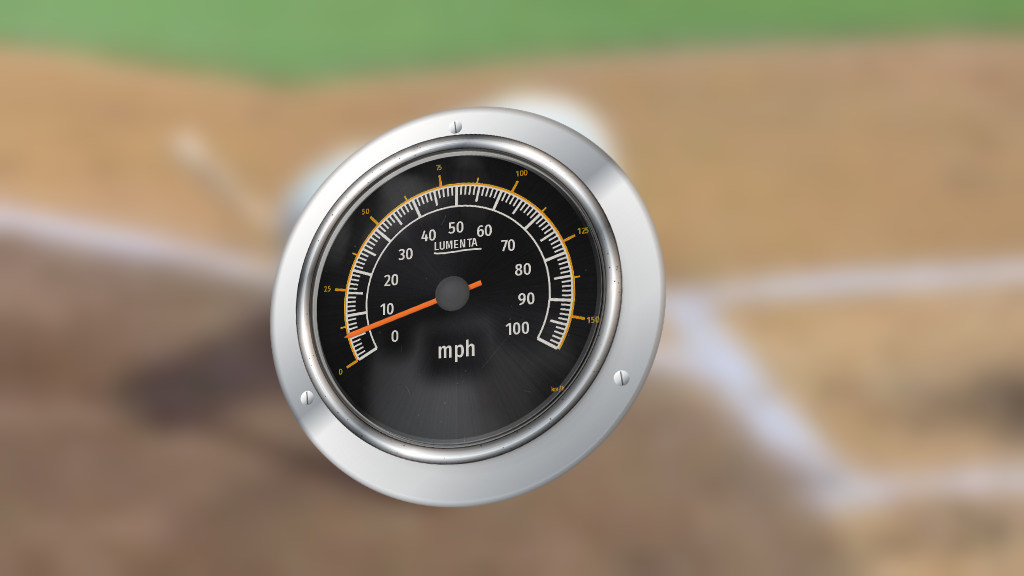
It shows 5 (mph)
